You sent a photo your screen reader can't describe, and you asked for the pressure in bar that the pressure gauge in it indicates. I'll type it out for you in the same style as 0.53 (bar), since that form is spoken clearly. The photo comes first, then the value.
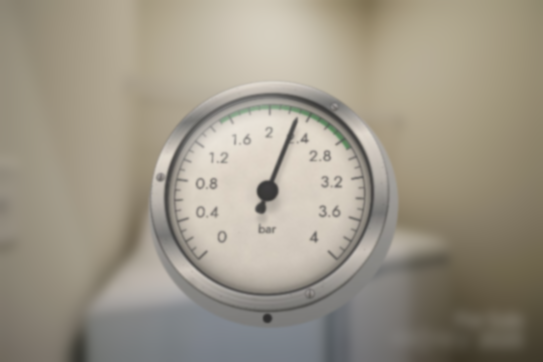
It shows 2.3 (bar)
